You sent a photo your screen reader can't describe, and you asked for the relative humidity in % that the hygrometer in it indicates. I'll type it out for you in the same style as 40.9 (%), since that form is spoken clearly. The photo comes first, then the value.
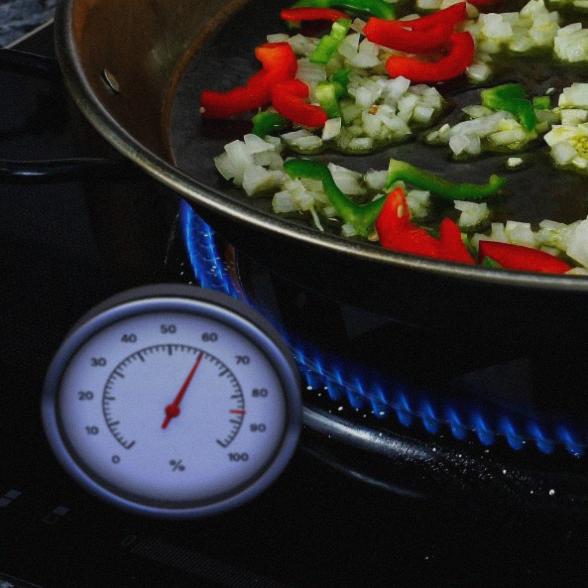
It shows 60 (%)
